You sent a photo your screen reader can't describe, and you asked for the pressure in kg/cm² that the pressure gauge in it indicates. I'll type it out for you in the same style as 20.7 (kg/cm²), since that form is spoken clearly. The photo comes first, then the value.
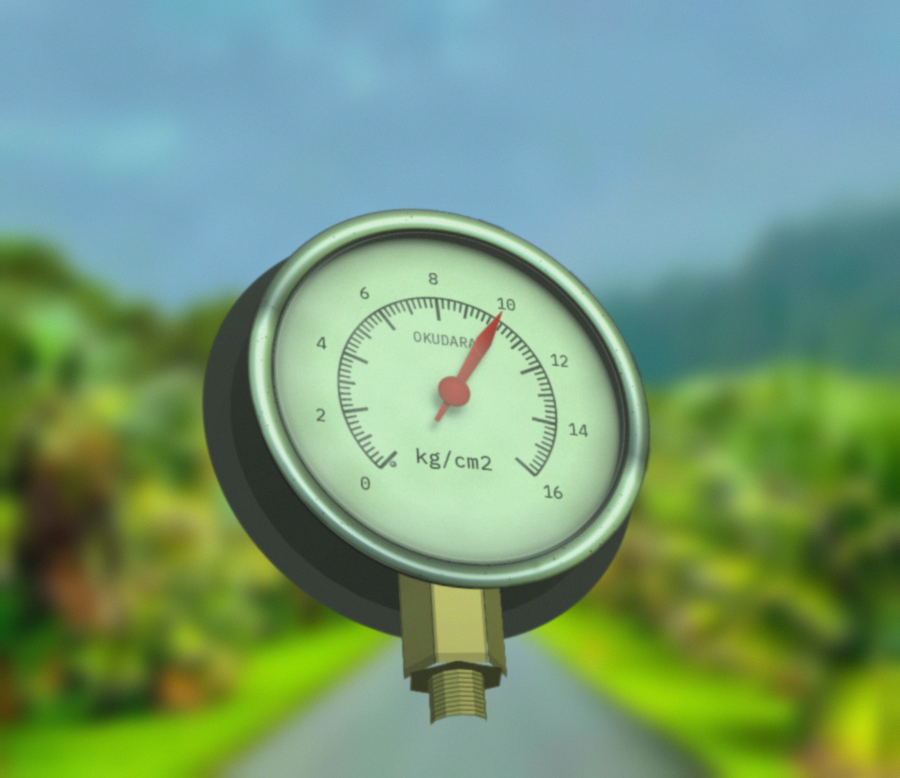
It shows 10 (kg/cm²)
